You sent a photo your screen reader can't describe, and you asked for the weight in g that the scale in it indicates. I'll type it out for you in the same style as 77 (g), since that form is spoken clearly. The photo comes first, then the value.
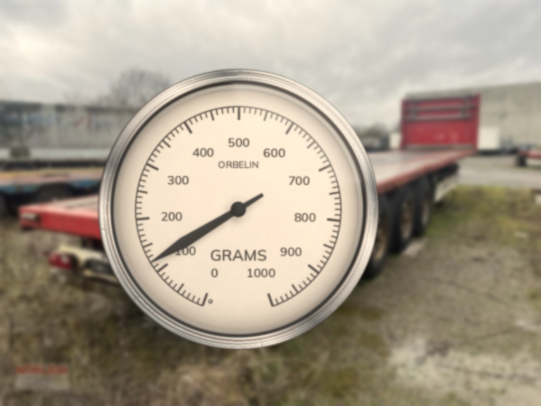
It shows 120 (g)
